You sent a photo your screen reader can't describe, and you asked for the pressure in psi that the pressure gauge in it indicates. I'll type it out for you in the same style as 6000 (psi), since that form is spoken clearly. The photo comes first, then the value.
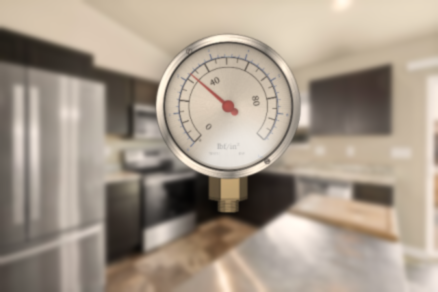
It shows 32.5 (psi)
